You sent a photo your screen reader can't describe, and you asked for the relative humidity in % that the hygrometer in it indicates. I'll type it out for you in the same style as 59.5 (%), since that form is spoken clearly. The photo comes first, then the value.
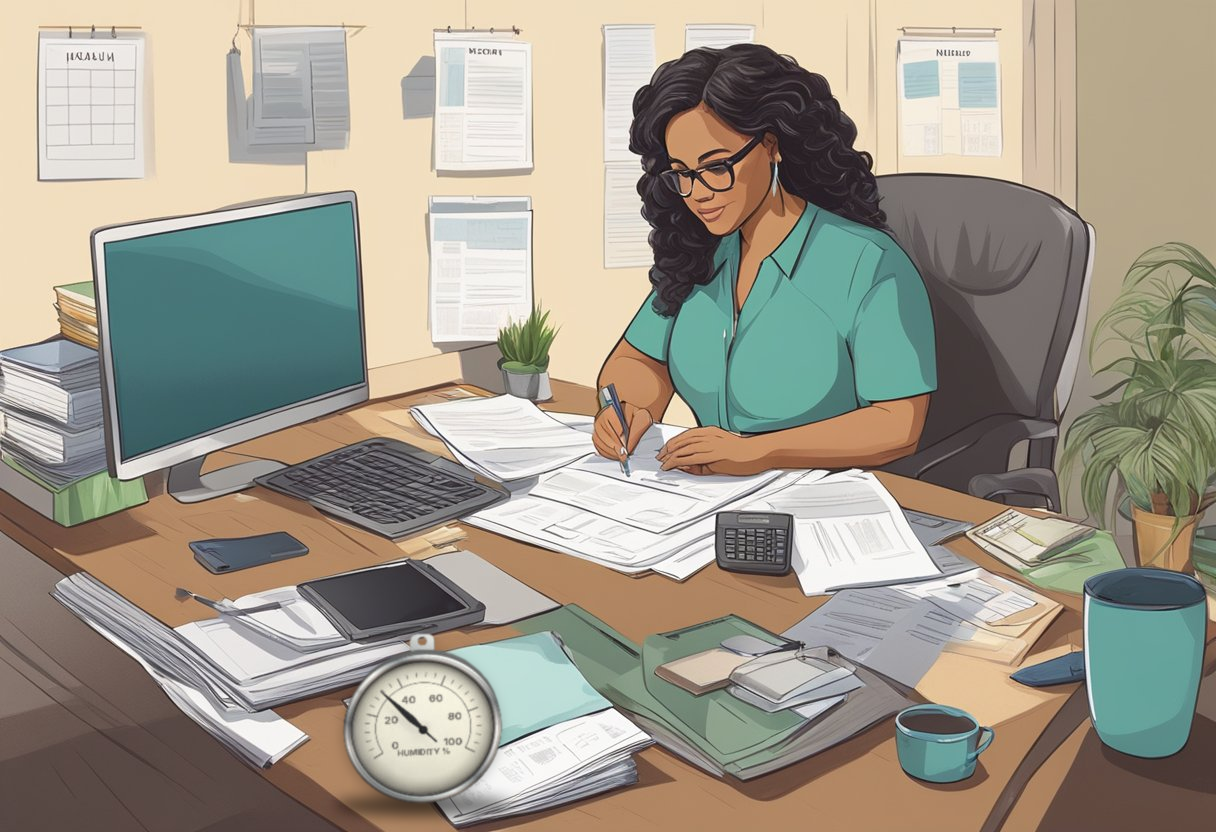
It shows 32 (%)
